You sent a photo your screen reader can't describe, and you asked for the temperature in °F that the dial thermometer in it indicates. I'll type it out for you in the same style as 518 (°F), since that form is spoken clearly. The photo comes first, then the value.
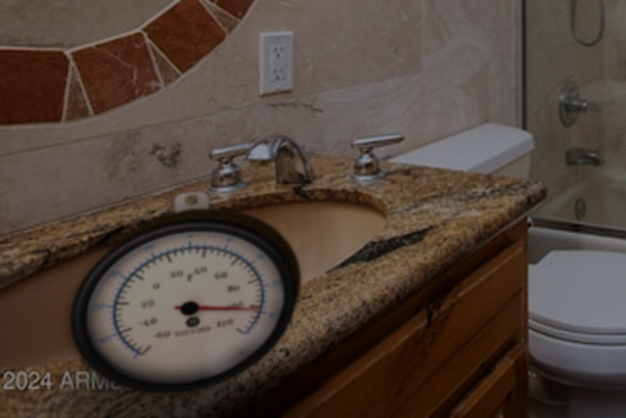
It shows 100 (°F)
